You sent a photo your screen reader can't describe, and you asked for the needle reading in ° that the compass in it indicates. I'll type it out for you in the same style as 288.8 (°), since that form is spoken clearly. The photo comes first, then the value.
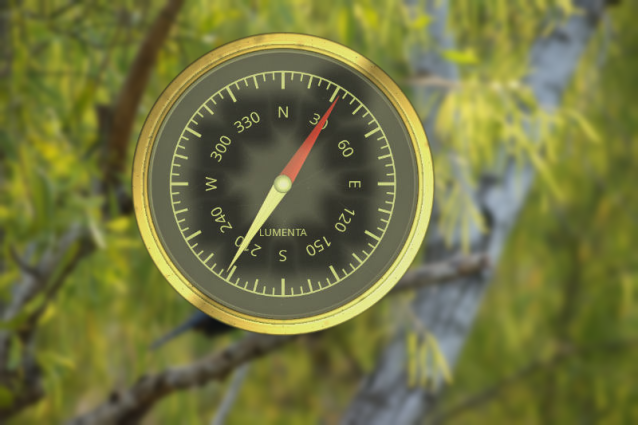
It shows 32.5 (°)
